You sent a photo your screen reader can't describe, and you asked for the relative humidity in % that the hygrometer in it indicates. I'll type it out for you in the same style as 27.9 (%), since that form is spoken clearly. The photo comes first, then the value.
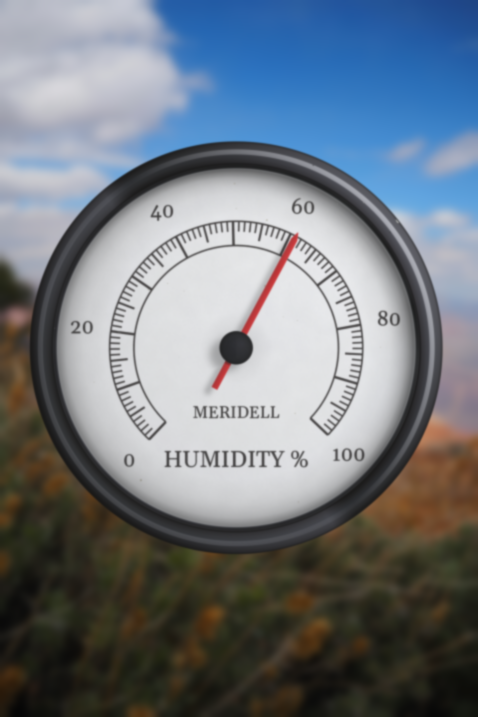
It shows 61 (%)
